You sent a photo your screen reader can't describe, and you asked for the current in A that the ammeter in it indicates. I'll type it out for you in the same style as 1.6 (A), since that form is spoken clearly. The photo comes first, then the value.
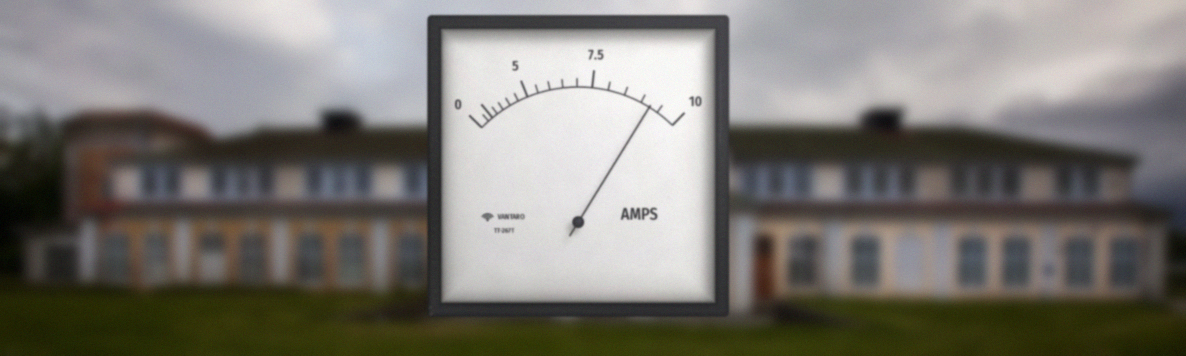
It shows 9.25 (A)
